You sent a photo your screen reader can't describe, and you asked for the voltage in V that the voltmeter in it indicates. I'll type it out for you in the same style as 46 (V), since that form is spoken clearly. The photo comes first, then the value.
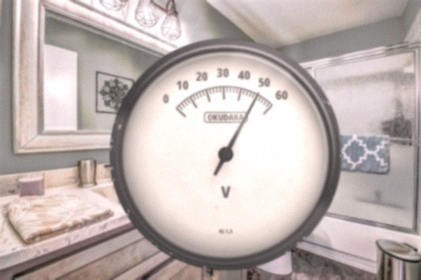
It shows 50 (V)
